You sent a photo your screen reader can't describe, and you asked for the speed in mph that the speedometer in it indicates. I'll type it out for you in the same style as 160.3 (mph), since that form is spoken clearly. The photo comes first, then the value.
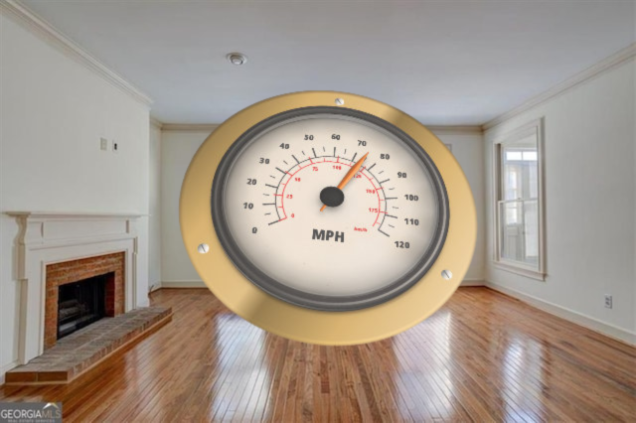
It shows 75 (mph)
